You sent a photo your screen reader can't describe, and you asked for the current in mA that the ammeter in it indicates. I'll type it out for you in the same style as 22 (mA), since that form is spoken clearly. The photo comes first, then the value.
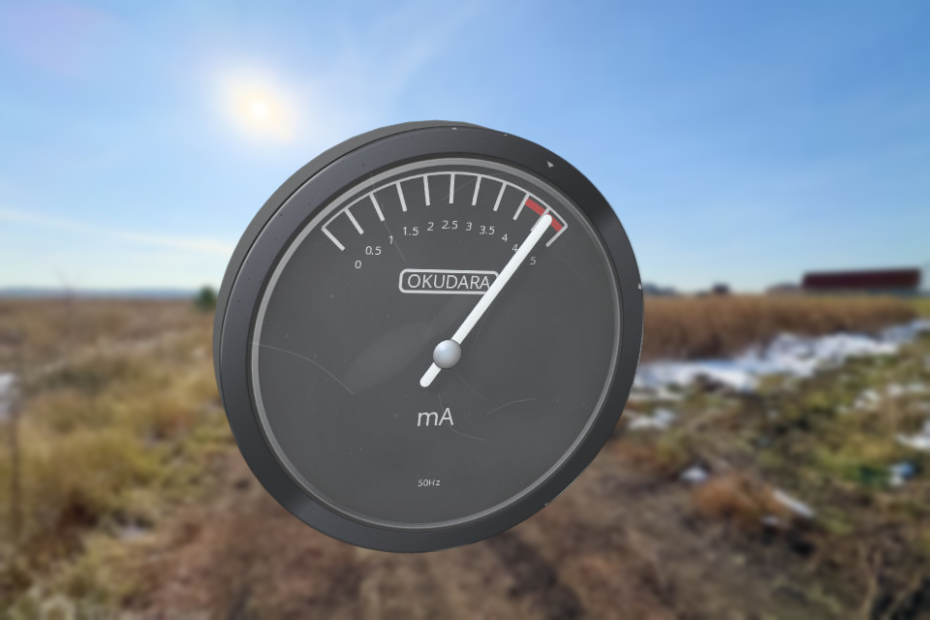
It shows 4.5 (mA)
